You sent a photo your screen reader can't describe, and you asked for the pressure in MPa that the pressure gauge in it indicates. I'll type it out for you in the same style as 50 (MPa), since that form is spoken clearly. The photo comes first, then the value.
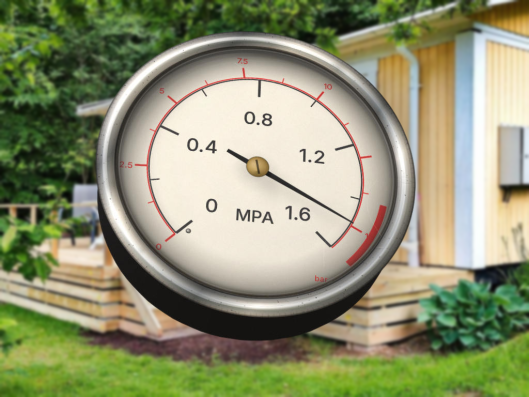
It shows 1.5 (MPa)
